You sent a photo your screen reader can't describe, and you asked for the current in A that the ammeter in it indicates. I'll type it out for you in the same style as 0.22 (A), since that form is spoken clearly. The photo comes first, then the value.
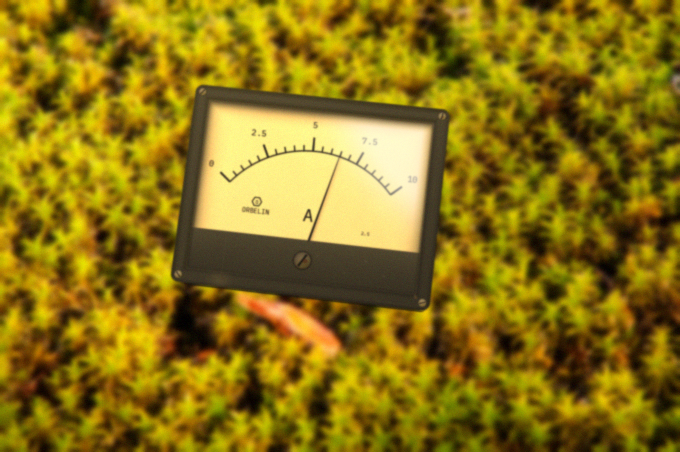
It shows 6.5 (A)
